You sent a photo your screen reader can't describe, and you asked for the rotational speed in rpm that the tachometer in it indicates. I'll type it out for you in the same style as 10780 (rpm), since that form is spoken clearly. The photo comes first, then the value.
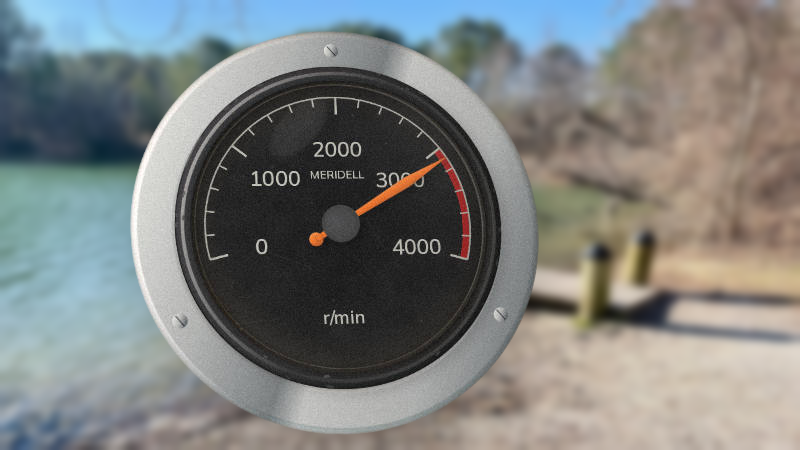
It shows 3100 (rpm)
